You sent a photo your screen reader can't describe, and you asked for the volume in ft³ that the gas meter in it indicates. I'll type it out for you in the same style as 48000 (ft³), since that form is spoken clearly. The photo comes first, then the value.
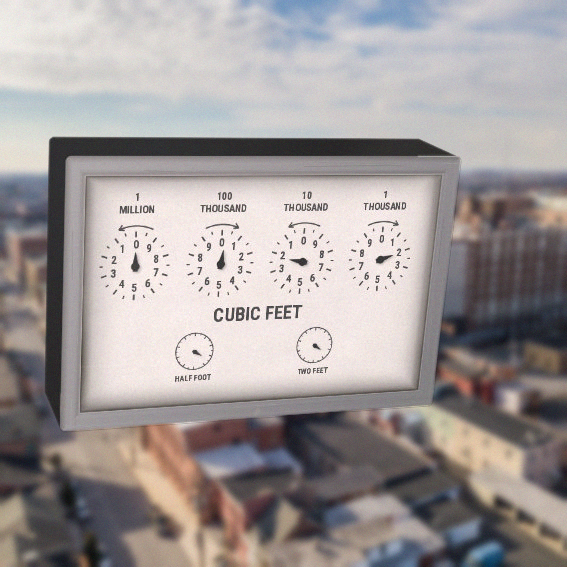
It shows 2200 (ft³)
